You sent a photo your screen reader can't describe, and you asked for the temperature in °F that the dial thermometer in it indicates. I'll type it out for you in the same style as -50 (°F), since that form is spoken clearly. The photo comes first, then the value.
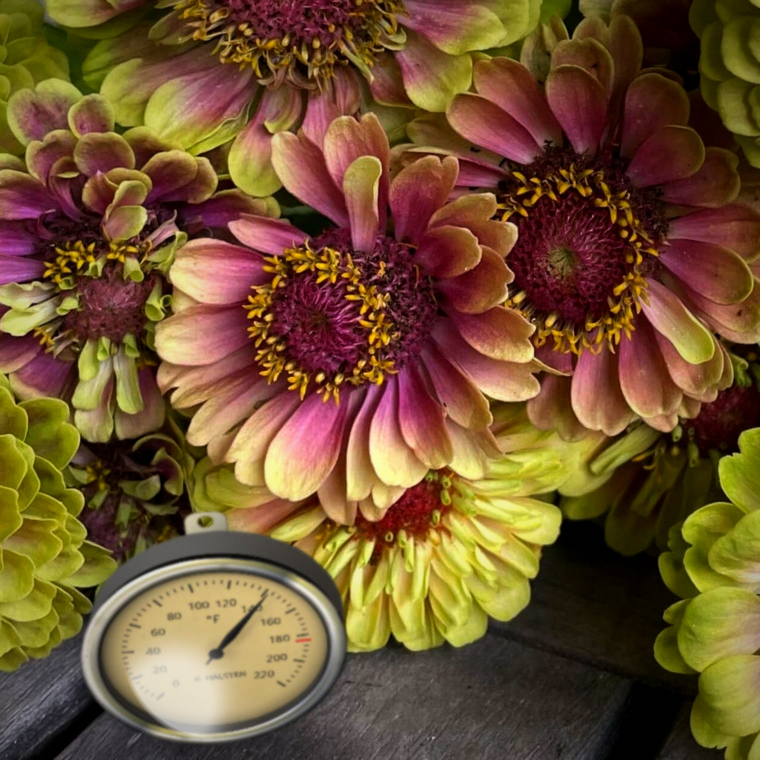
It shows 140 (°F)
